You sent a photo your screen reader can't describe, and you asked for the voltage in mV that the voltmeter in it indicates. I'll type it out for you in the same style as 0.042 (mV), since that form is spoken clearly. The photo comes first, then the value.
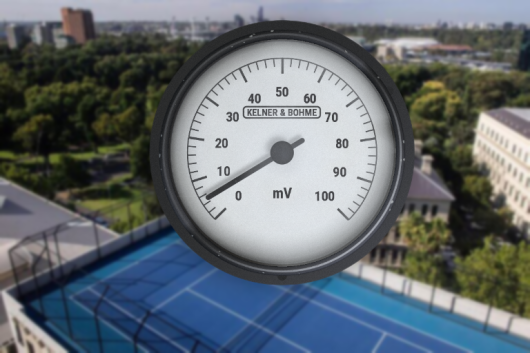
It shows 5 (mV)
